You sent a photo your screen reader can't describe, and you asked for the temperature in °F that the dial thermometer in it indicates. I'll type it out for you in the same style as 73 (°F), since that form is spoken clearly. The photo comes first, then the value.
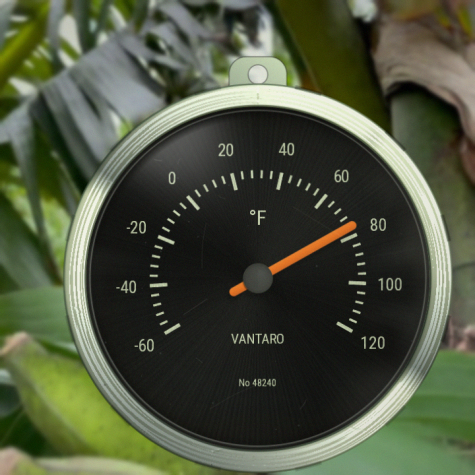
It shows 76 (°F)
